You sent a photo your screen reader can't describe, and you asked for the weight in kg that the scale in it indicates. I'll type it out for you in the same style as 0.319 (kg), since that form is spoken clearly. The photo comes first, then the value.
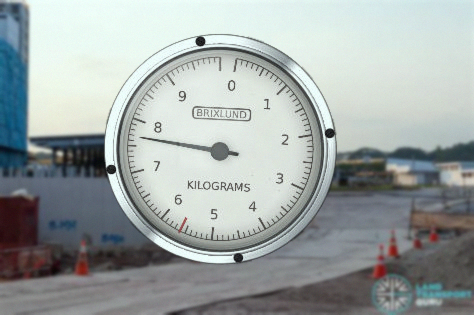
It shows 7.7 (kg)
